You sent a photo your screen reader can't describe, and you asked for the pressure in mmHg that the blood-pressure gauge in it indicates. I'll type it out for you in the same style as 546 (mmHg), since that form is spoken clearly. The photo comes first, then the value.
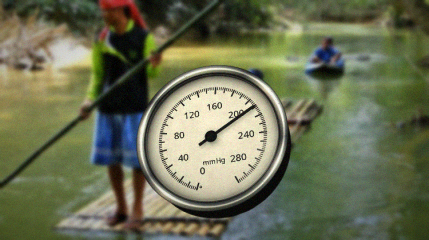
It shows 210 (mmHg)
